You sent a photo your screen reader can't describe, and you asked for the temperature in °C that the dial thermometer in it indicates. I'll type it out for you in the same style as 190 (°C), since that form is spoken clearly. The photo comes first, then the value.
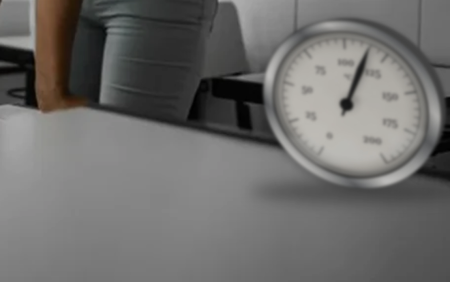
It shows 115 (°C)
